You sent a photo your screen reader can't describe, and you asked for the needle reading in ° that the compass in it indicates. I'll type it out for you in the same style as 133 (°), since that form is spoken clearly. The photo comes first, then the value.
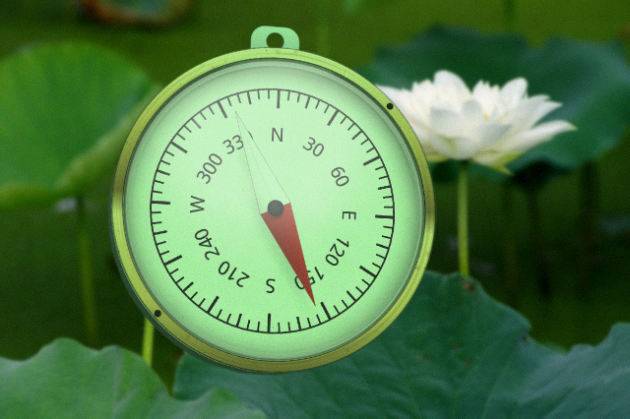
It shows 155 (°)
